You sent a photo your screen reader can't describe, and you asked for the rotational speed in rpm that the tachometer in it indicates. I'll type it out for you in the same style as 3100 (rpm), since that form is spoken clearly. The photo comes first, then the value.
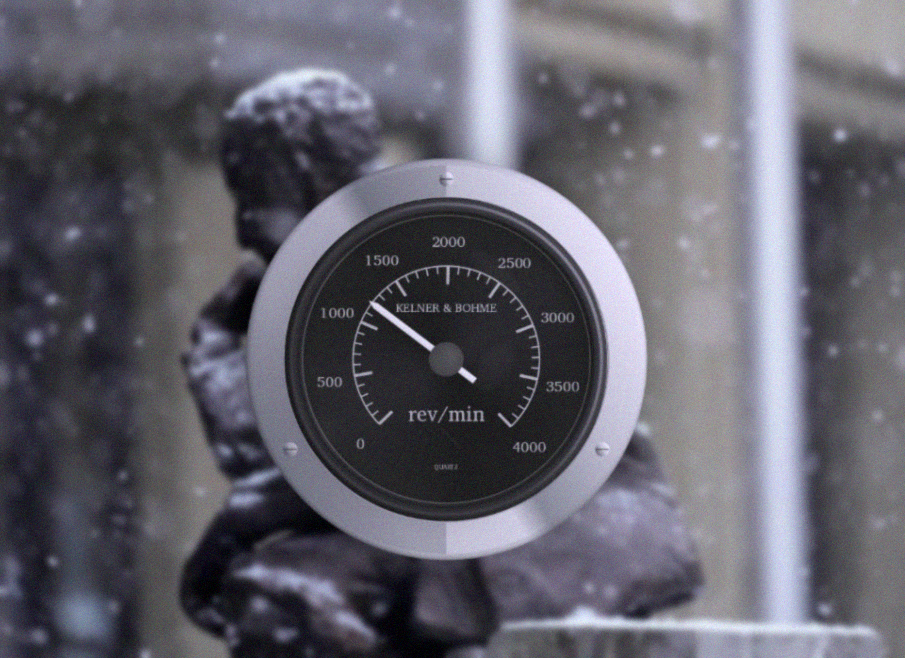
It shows 1200 (rpm)
